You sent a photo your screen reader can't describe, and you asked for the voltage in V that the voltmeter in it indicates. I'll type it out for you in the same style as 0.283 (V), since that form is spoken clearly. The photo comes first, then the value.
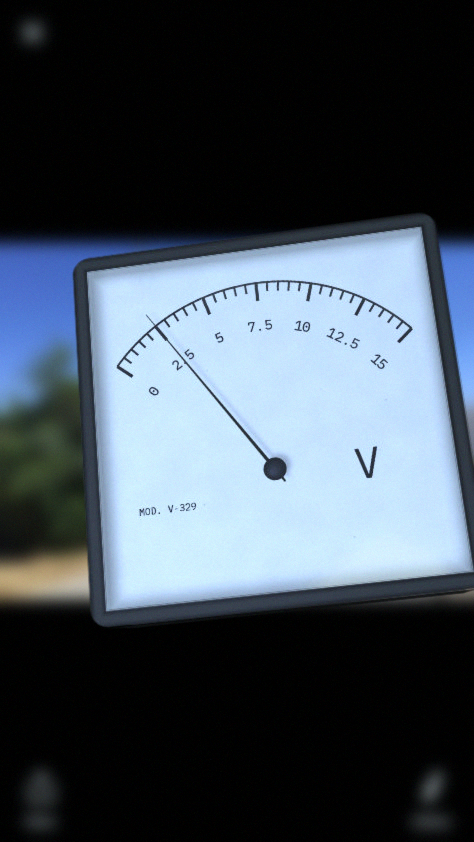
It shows 2.5 (V)
